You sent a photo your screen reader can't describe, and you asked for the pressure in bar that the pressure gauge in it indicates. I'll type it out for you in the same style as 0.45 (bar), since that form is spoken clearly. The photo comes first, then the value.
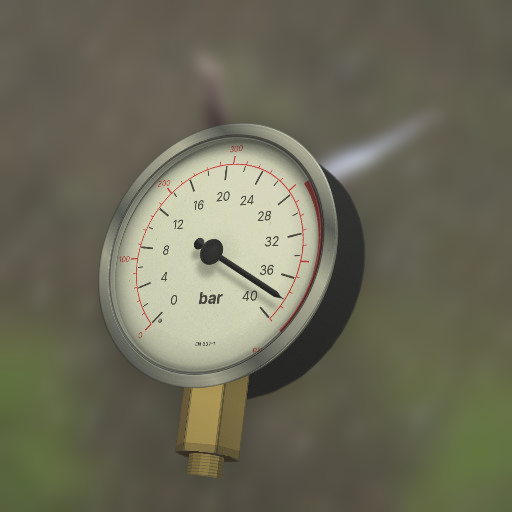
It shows 38 (bar)
